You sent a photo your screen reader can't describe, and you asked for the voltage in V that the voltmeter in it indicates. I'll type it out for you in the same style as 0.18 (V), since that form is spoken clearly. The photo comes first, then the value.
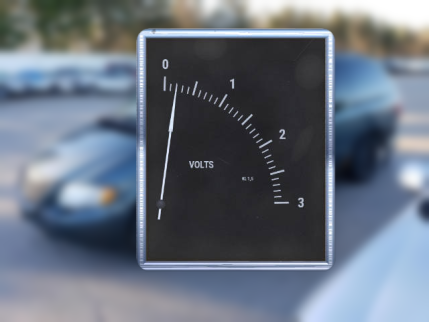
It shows 0.2 (V)
